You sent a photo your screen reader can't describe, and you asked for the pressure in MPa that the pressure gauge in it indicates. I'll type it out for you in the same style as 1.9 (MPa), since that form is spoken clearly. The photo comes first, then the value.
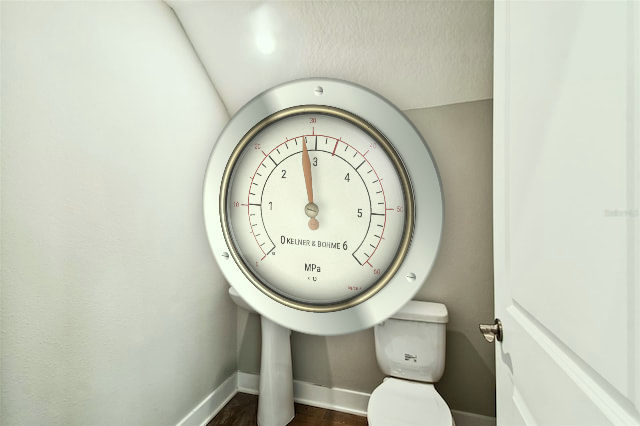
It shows 2.8 (MPa)
